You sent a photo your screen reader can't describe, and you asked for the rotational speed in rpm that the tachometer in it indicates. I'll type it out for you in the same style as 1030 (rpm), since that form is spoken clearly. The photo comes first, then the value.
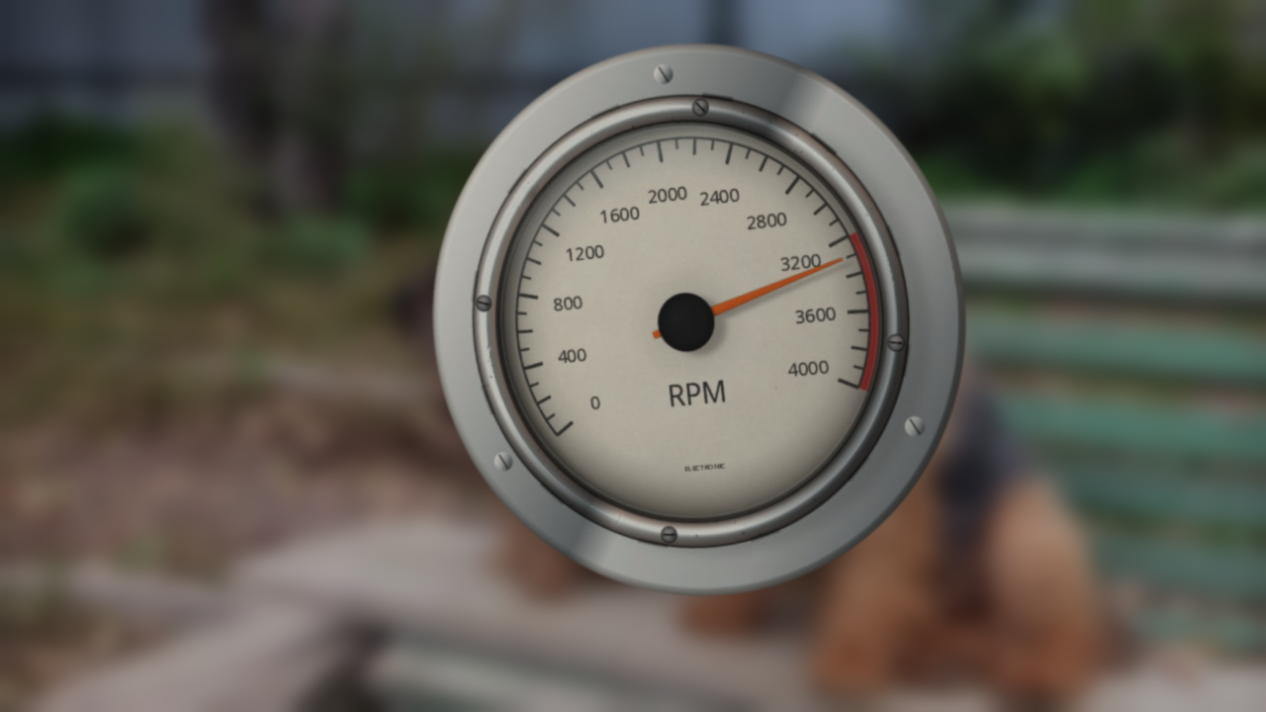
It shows 3300 (rpm)
